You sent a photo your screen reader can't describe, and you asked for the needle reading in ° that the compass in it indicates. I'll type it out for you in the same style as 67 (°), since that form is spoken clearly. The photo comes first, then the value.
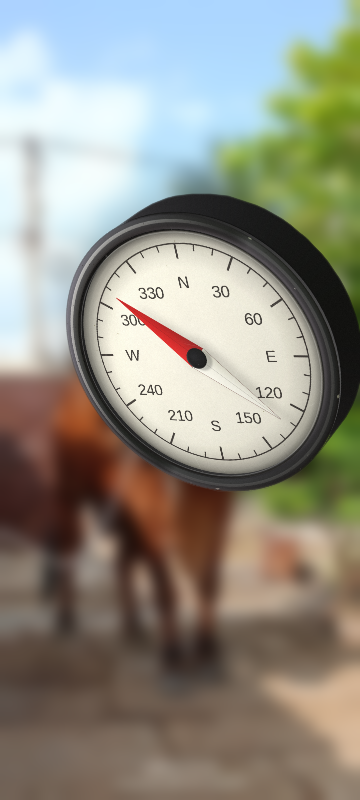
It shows 310 (°)
